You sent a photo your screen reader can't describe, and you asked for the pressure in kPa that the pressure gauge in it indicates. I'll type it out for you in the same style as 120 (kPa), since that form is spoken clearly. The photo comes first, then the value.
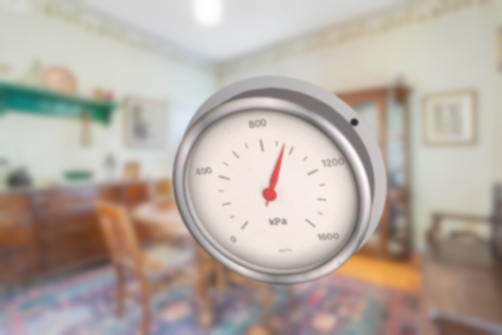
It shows 950 (kPa)
